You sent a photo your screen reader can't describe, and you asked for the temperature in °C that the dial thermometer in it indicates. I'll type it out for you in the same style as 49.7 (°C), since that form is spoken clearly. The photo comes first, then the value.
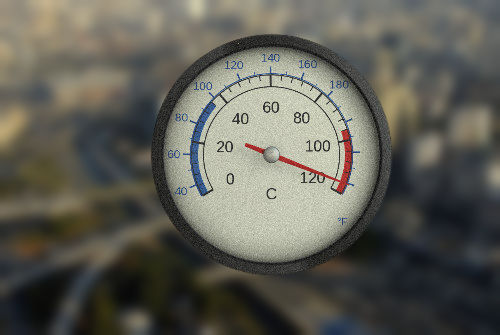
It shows 116 (°C)
